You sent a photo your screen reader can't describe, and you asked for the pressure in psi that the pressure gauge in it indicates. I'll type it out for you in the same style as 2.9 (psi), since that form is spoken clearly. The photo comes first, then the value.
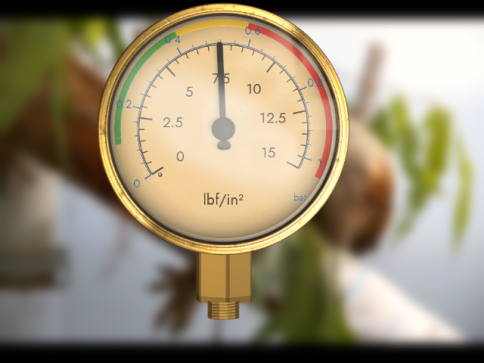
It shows 7.5 (psi)
